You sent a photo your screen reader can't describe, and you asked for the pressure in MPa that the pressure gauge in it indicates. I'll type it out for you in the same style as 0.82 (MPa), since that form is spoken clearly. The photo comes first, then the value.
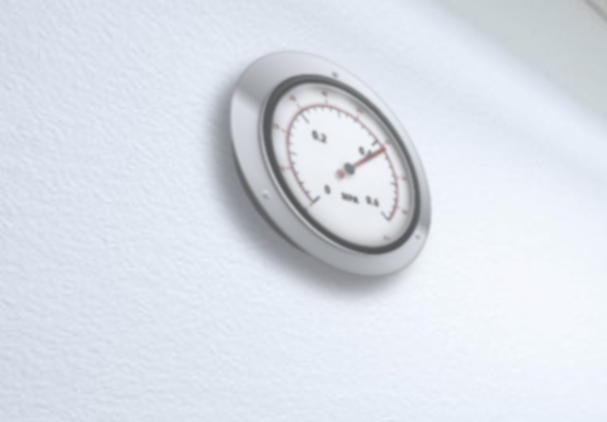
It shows 0.42 (MPa)
